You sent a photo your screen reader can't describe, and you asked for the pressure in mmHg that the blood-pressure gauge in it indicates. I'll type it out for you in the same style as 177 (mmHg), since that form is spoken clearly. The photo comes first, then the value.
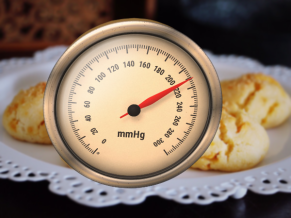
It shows 210 (mmHg)
